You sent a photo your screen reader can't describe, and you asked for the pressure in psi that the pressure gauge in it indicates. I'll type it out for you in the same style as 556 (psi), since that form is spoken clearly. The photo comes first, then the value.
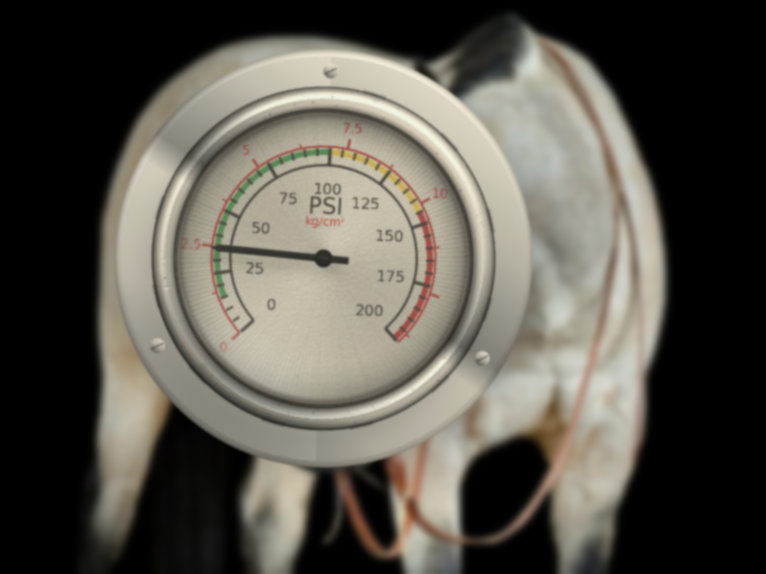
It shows 35 (psi)
